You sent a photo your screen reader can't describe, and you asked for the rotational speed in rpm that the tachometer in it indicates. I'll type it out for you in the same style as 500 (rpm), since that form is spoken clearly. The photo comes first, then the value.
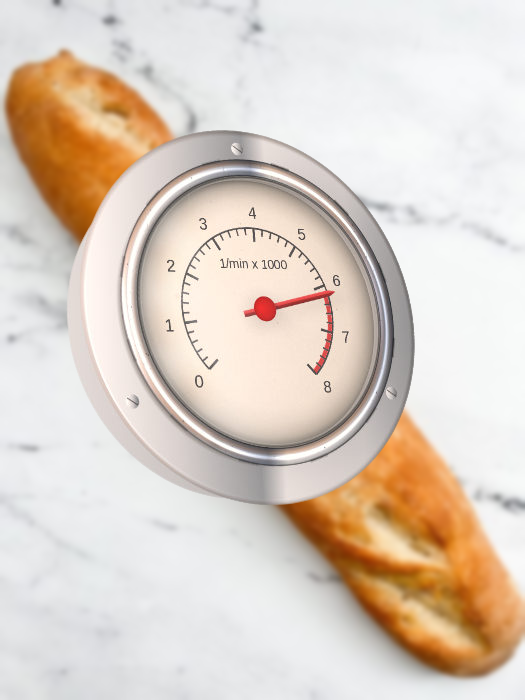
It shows 6200 (rpm)
